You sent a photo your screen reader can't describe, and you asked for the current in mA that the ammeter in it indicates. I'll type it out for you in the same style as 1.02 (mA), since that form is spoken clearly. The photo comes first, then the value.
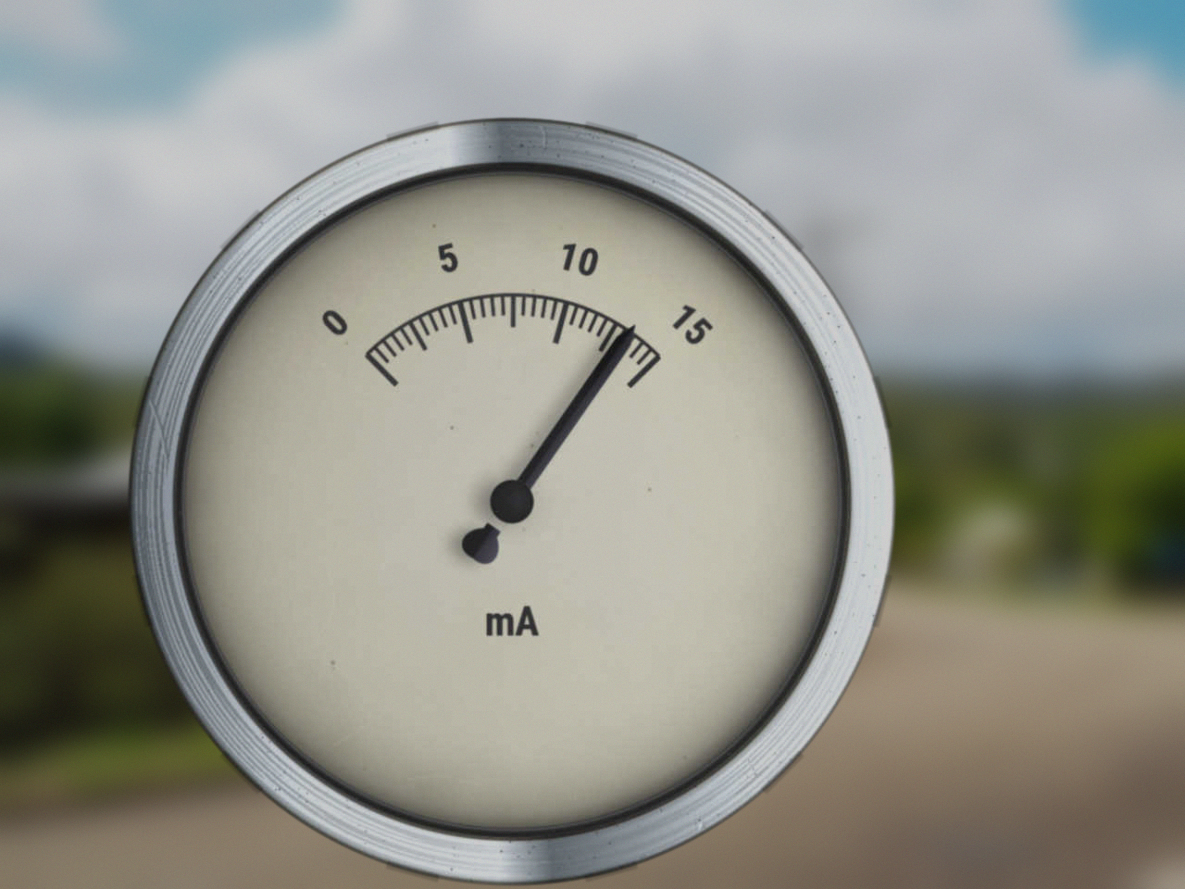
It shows 13.25 (mA)
